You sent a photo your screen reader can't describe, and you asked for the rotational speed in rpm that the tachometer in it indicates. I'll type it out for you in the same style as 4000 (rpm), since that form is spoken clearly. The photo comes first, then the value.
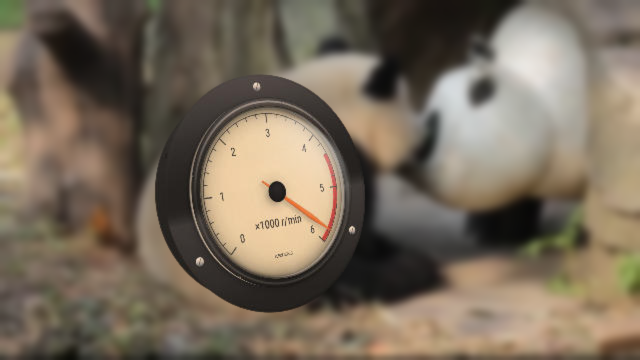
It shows 5800 (rpm)
